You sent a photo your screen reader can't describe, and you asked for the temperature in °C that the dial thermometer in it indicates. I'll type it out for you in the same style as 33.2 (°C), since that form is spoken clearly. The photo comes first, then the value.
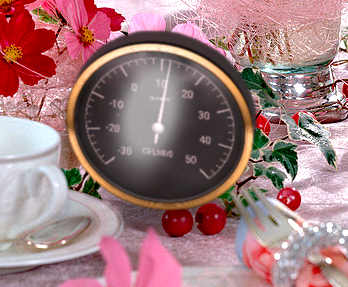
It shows 12 (°C)
